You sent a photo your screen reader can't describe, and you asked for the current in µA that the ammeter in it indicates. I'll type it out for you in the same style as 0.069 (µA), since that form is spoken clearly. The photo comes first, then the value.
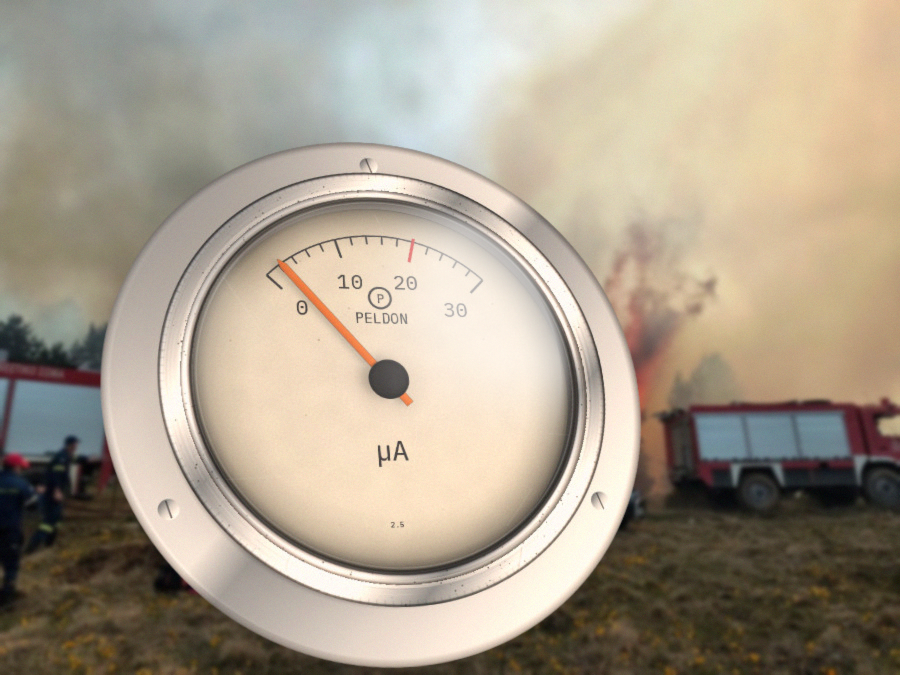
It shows 2 (µA)
